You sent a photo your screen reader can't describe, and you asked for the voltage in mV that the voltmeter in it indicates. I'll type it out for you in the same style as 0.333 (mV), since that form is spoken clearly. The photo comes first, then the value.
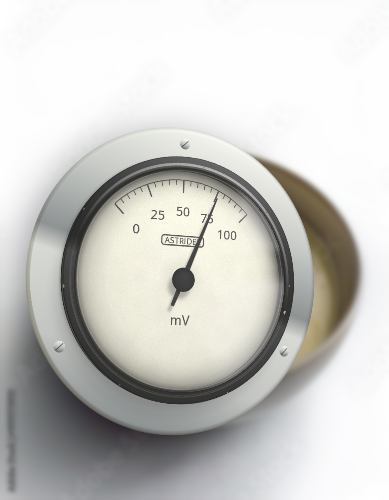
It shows 75 (mV)
